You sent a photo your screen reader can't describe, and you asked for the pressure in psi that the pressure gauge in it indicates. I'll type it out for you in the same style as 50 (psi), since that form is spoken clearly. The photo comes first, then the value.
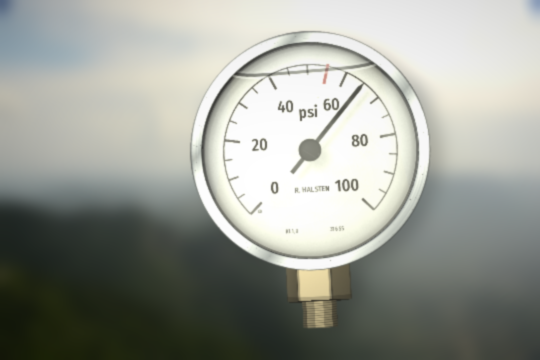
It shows 65 (psi)
